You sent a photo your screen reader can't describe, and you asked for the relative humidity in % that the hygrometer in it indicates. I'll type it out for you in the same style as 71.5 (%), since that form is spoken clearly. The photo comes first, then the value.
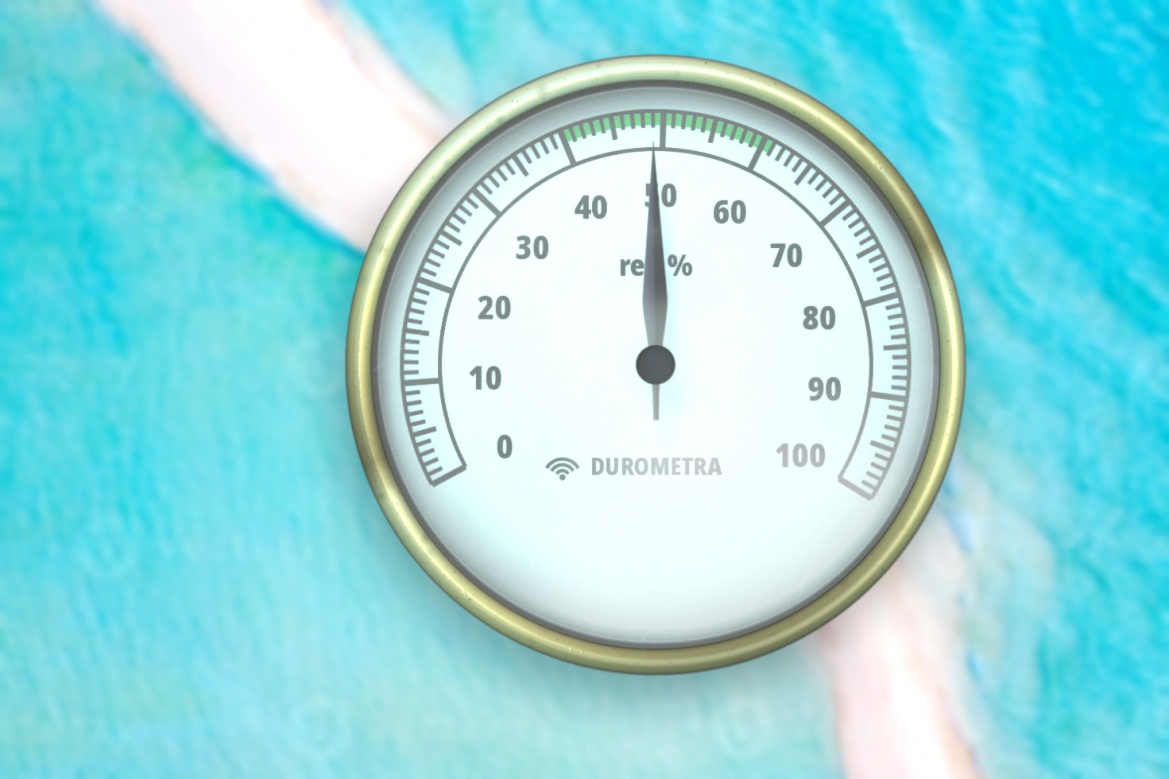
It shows 49 (%)
